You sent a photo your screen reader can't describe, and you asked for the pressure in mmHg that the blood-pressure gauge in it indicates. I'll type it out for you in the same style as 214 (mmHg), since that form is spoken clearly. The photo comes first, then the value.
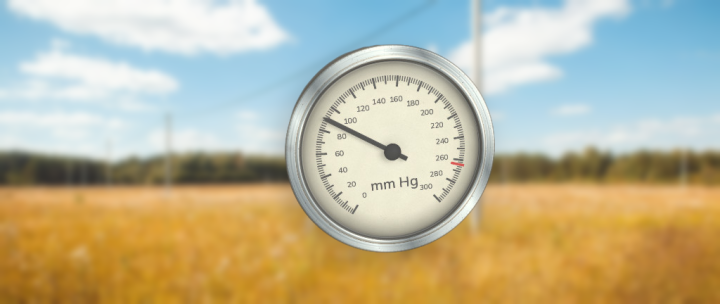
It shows 90 (mmHg)
